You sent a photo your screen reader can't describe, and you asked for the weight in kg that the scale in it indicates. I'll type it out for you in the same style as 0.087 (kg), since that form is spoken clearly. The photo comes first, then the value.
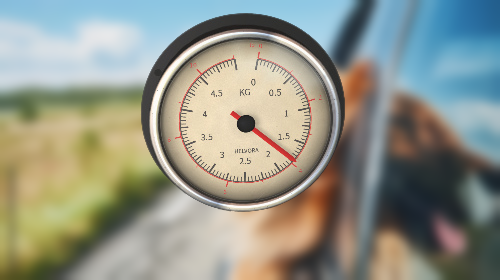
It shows 1.75 (kg)
